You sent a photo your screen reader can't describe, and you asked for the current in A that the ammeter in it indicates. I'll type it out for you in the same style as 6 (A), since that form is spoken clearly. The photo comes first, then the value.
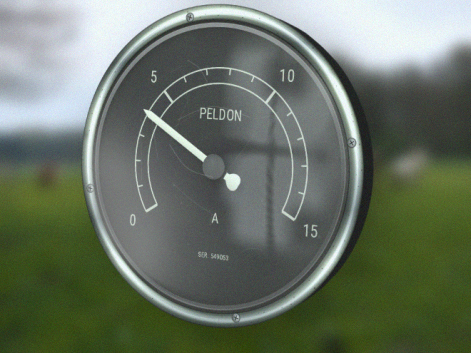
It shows 4 (A)
